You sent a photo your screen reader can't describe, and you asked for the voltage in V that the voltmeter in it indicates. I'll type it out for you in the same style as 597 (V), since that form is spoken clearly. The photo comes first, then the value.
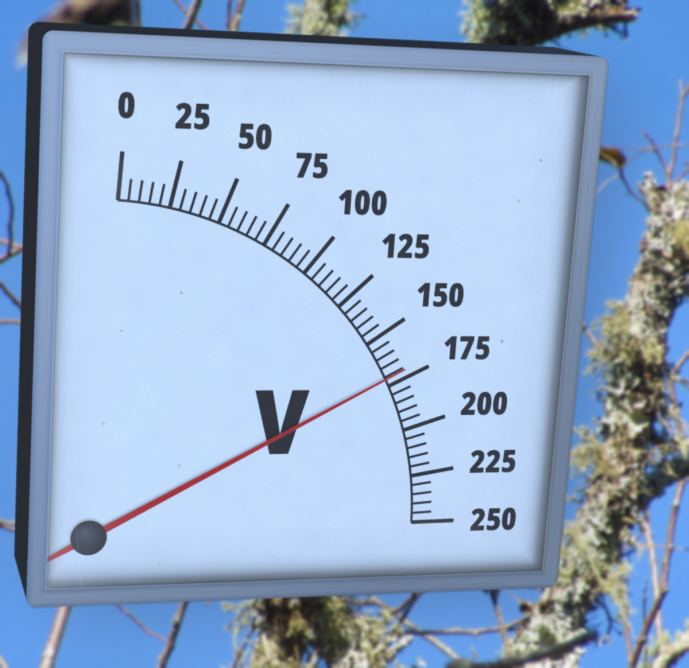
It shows 170 (V)
